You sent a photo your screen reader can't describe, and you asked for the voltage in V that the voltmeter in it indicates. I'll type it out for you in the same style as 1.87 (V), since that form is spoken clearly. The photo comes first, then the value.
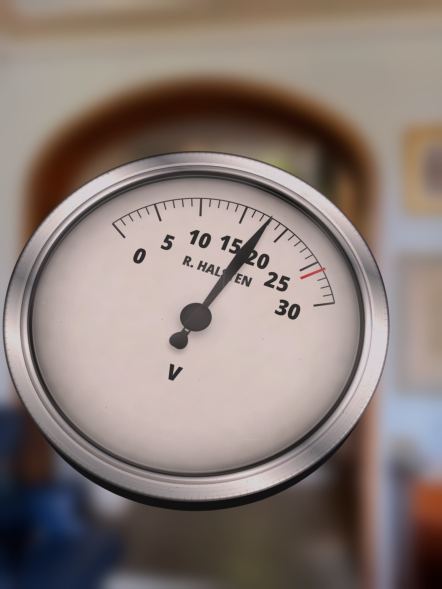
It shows 18 (V)
